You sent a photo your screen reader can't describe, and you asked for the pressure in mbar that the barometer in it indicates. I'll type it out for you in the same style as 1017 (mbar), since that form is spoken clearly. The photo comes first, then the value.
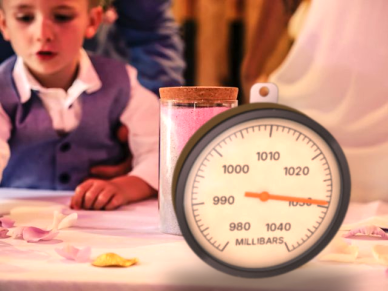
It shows 1029 (mbar)
